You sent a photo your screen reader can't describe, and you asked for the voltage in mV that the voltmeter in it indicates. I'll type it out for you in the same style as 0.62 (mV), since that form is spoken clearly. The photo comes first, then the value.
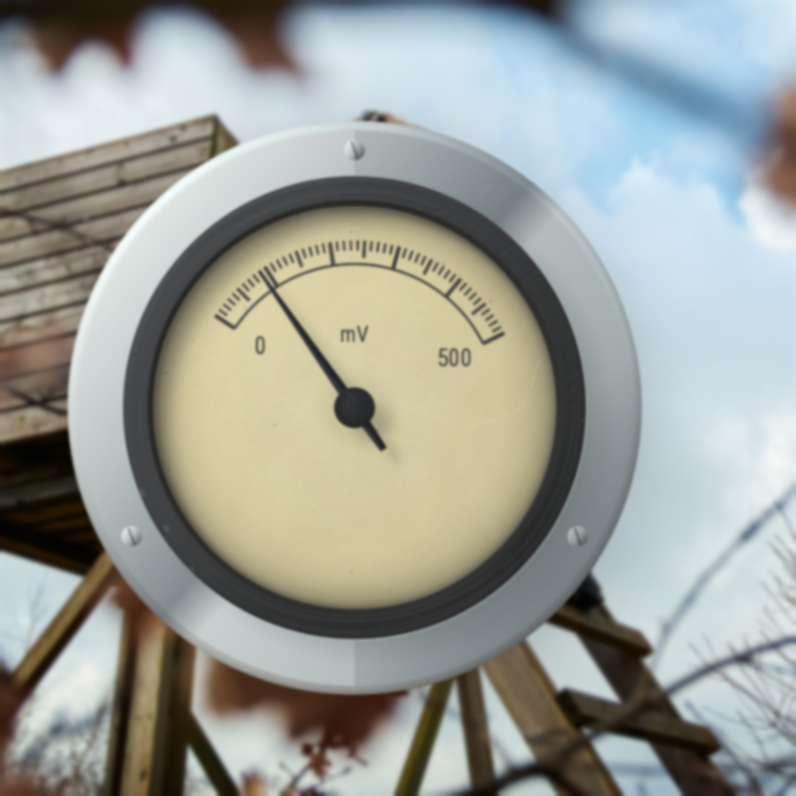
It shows 90 (mV)
